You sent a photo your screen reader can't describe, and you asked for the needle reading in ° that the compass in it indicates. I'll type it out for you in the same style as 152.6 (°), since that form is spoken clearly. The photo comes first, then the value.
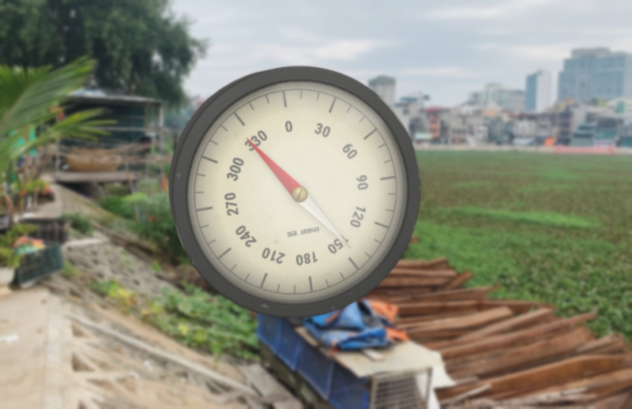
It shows 325 (°)
